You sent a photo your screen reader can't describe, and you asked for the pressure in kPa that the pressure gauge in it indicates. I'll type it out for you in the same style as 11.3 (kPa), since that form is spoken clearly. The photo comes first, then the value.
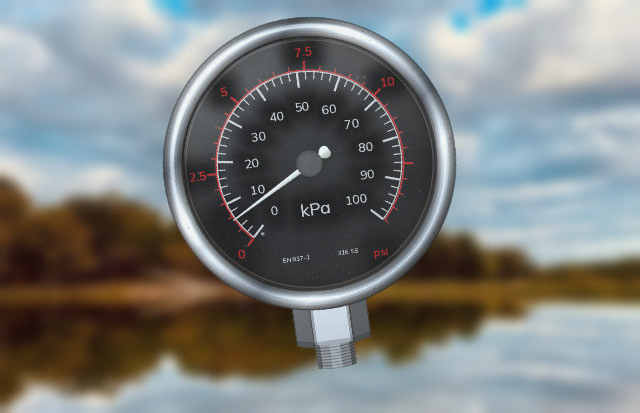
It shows 6 (kPa)
